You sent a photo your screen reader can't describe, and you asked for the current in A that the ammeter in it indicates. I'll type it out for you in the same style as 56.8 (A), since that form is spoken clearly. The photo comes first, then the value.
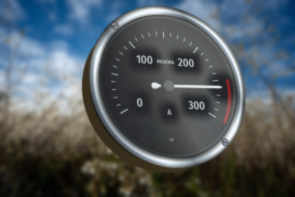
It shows 260 (A)
